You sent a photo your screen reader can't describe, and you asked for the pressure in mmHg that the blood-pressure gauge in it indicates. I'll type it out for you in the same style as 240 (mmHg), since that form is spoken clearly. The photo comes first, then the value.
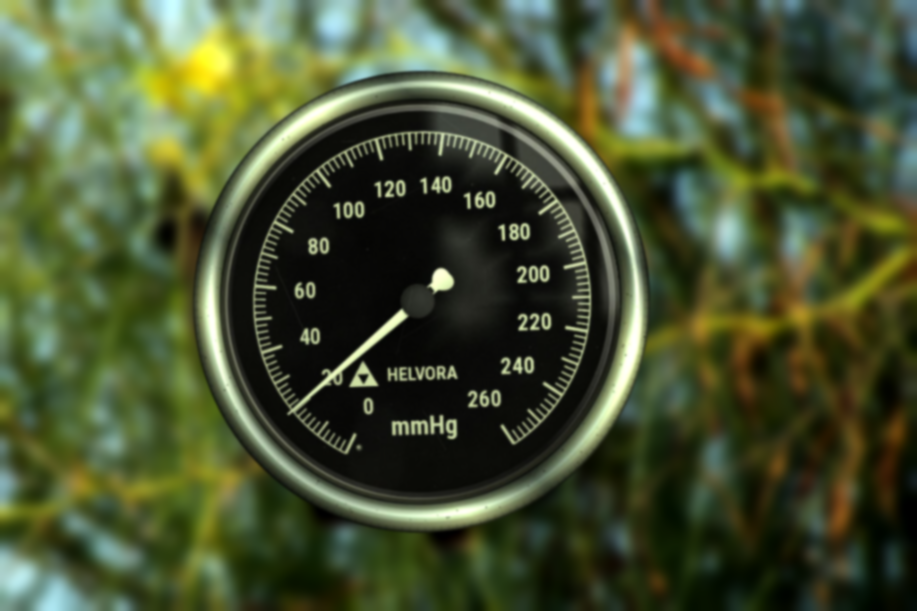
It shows 20 (mmHg)
